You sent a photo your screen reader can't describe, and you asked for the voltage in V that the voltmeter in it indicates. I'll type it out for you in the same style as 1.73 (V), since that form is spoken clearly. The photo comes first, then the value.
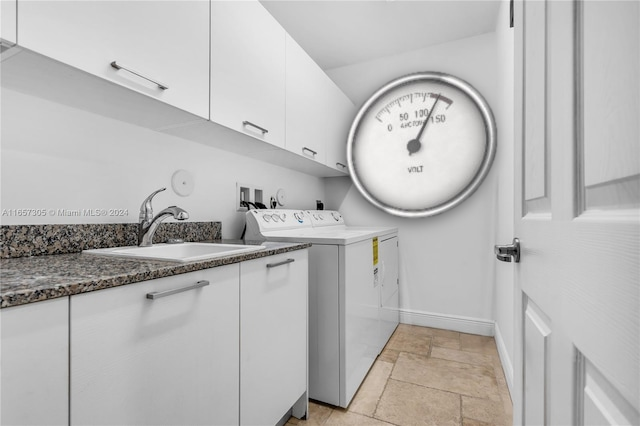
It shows 125 (V)
